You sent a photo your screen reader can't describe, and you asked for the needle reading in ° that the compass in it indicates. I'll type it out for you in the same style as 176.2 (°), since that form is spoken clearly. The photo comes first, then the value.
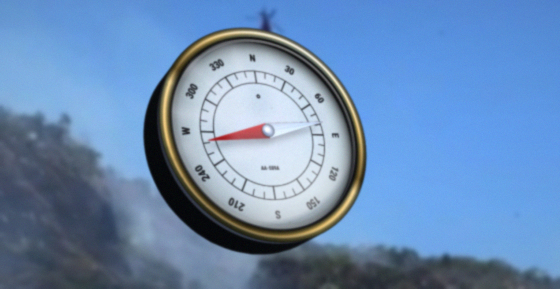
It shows 260 (°)
